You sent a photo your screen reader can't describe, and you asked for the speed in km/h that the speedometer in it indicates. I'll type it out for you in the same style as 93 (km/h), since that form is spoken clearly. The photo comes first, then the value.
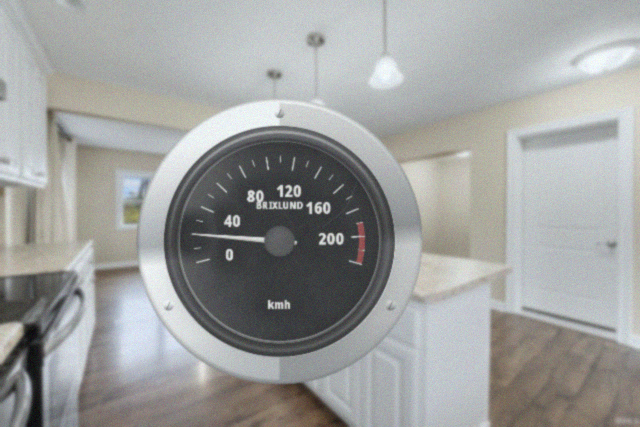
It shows 20 (km/h)
